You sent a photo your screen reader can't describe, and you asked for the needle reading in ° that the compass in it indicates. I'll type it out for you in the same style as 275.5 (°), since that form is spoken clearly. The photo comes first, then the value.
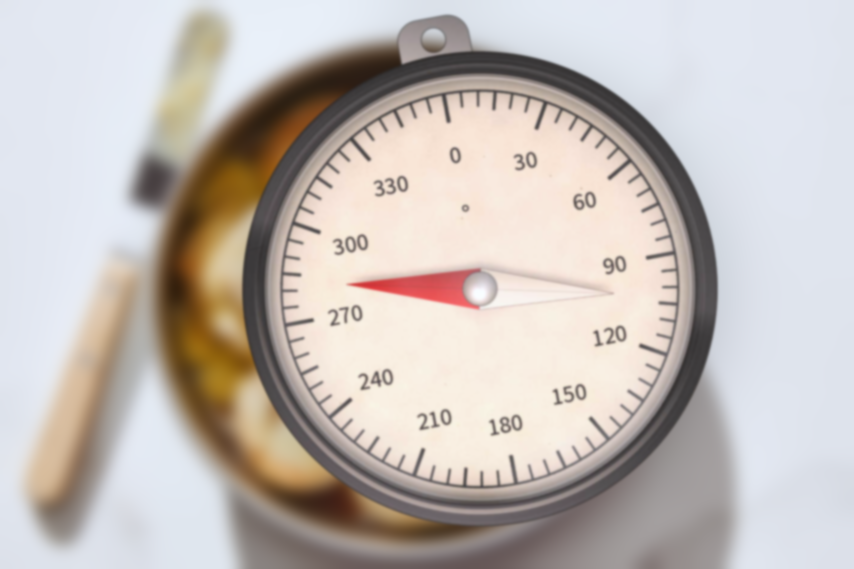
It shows 282.5 (°)
